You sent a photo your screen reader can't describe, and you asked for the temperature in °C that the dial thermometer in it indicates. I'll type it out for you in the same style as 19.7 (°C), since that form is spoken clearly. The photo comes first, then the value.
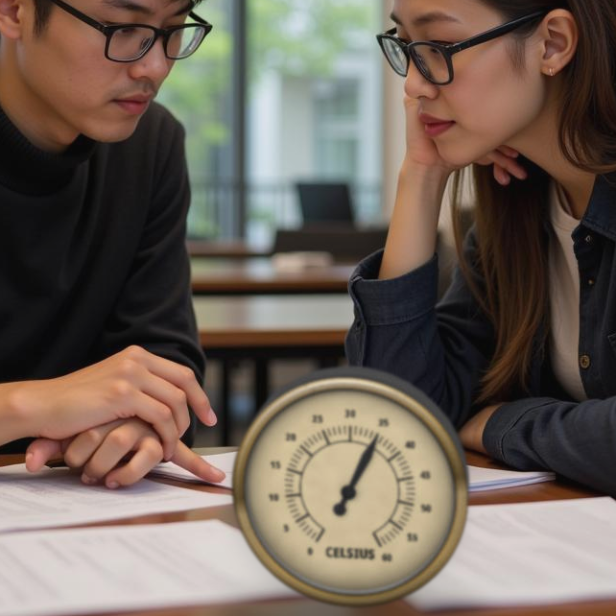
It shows 35 (°C)
